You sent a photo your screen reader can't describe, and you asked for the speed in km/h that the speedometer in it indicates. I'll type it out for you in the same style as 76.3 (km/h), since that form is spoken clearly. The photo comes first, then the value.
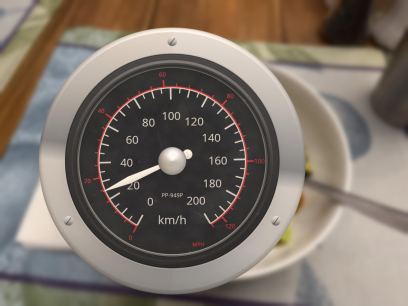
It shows 25 (km/h)
